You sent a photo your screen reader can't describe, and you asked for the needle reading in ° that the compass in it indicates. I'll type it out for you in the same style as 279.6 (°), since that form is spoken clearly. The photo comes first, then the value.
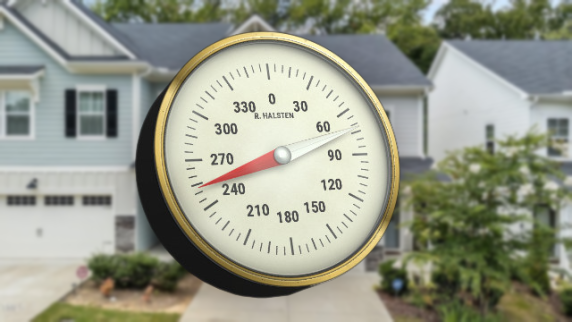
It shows 252.5 (°)
